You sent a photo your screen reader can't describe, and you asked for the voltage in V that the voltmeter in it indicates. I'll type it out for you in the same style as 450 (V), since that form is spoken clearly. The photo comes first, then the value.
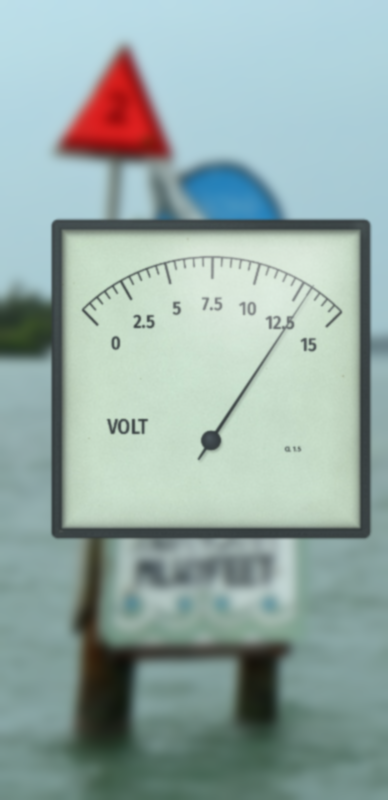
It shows 13 (V)
